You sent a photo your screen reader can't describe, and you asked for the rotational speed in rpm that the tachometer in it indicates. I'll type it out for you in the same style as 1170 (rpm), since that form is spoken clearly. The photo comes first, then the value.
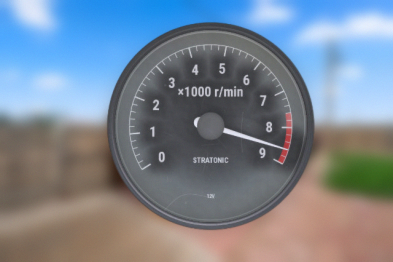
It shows 8600 (rpm)
